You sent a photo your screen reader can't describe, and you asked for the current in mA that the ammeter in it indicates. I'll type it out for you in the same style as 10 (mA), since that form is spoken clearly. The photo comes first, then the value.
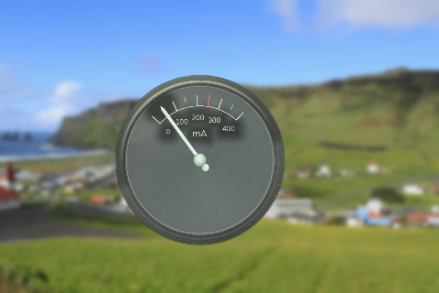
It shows 50 (mA)
